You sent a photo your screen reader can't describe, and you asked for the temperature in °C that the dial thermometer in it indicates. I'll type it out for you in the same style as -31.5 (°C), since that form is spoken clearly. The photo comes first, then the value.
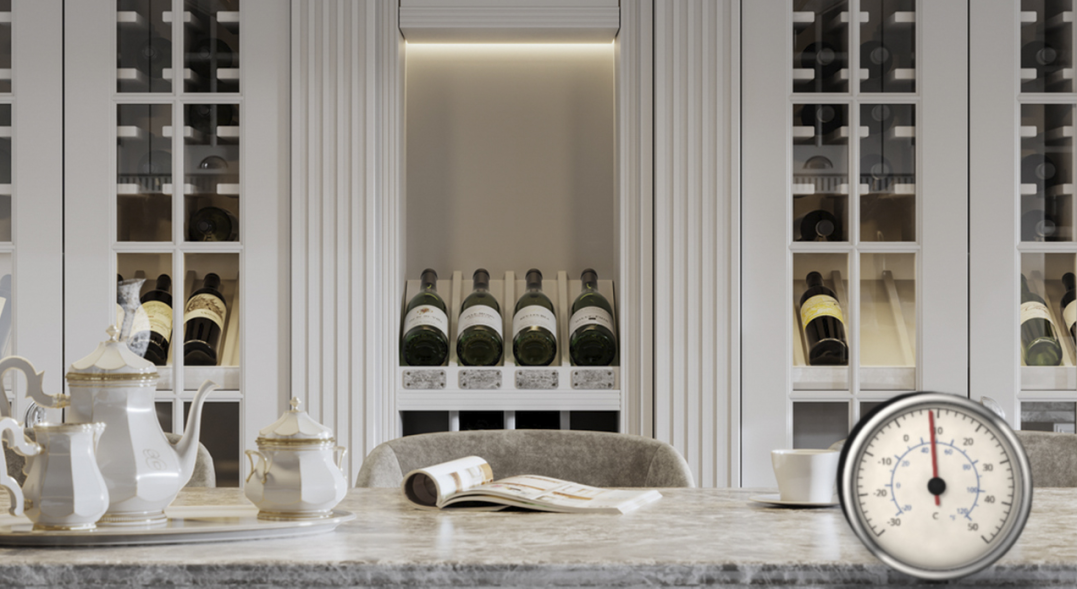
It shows 8 (°C)
